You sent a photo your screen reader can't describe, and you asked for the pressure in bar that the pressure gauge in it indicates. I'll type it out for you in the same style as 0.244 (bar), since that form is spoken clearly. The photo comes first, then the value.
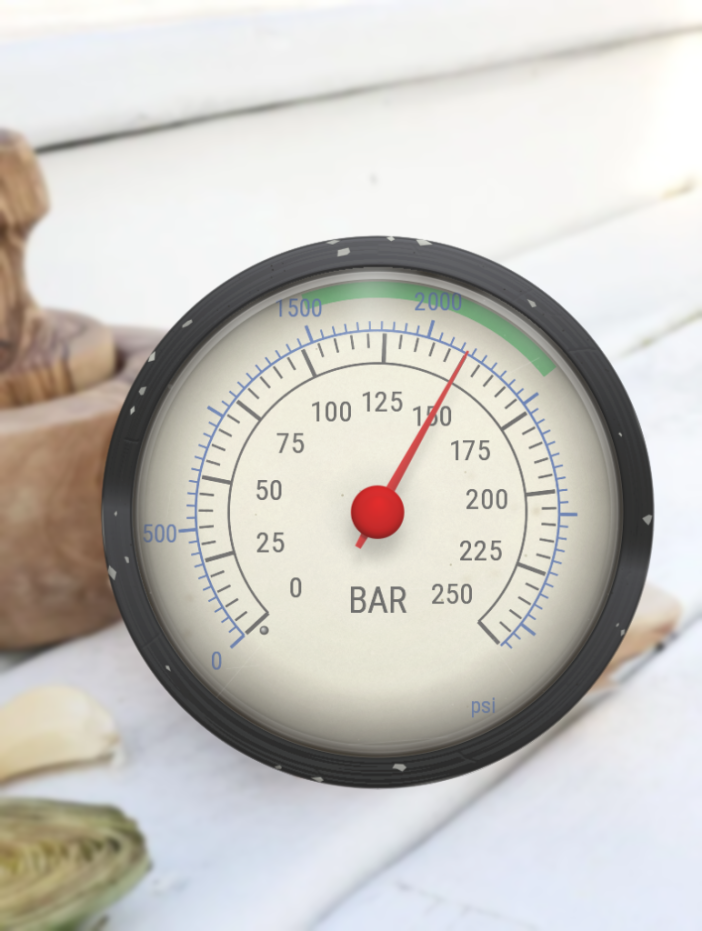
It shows 150 (bar)
